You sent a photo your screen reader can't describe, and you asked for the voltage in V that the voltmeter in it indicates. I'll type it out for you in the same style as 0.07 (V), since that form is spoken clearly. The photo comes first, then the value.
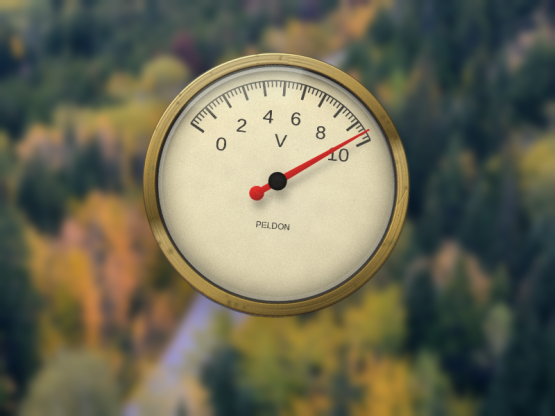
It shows 9.6 (V)
